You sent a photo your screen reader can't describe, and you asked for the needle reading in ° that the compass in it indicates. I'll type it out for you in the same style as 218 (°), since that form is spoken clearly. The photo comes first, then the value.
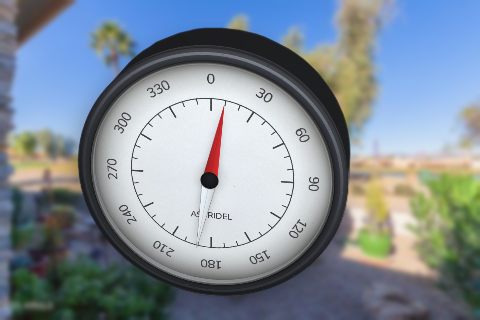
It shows 10 (°)
